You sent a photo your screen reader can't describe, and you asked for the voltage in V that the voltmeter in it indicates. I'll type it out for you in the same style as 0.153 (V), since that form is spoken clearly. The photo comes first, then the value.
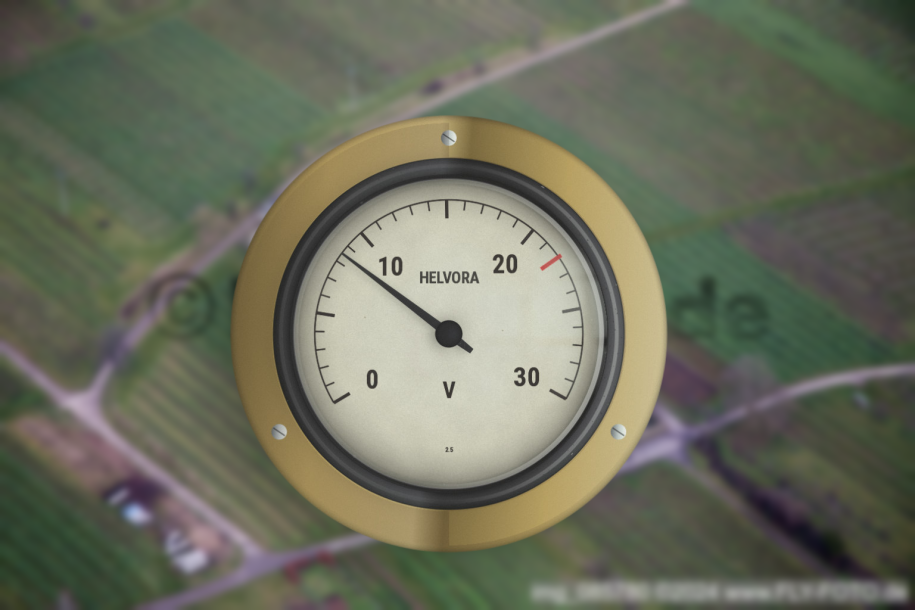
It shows 8.5 (V)
